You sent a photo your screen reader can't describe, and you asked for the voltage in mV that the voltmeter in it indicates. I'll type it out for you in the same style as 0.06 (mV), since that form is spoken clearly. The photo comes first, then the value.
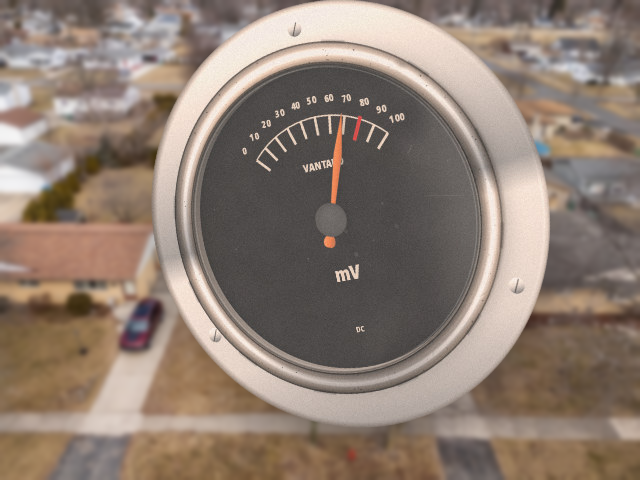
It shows 70 (mV)
